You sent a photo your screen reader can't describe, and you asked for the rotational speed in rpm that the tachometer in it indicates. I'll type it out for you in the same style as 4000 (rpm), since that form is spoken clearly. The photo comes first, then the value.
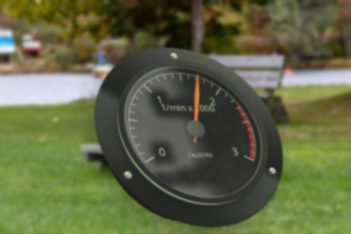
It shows 1700 (rpm)
